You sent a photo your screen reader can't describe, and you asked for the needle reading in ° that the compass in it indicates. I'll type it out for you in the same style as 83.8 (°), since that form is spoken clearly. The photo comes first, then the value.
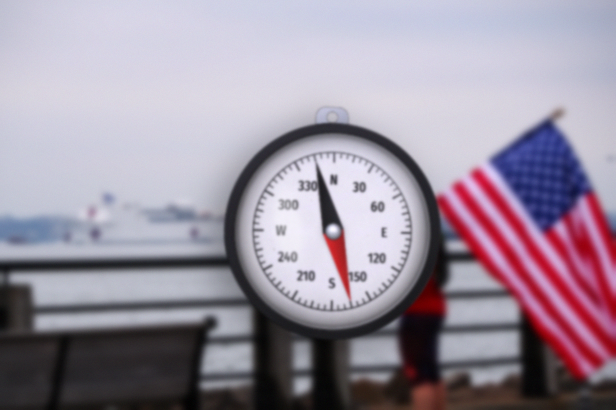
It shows 165 (°)
